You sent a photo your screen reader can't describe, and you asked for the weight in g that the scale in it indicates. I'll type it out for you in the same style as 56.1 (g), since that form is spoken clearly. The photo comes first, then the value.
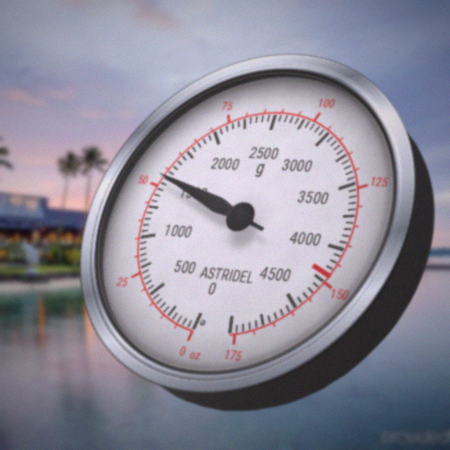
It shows 1500 (g)
